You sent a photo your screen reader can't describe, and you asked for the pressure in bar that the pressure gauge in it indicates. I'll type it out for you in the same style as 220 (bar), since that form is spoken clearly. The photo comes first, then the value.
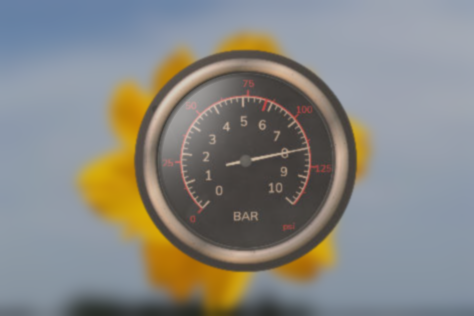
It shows 8 (bar)
